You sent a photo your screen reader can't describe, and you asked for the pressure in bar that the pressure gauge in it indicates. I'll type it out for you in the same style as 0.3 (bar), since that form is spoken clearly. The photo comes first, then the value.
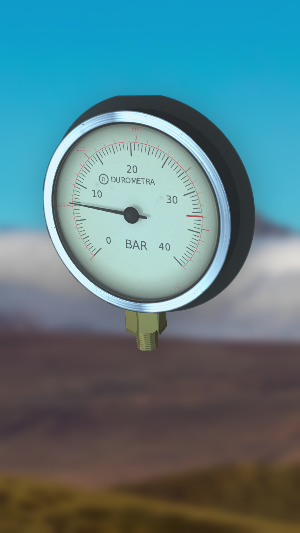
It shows 7.5 (bar)
